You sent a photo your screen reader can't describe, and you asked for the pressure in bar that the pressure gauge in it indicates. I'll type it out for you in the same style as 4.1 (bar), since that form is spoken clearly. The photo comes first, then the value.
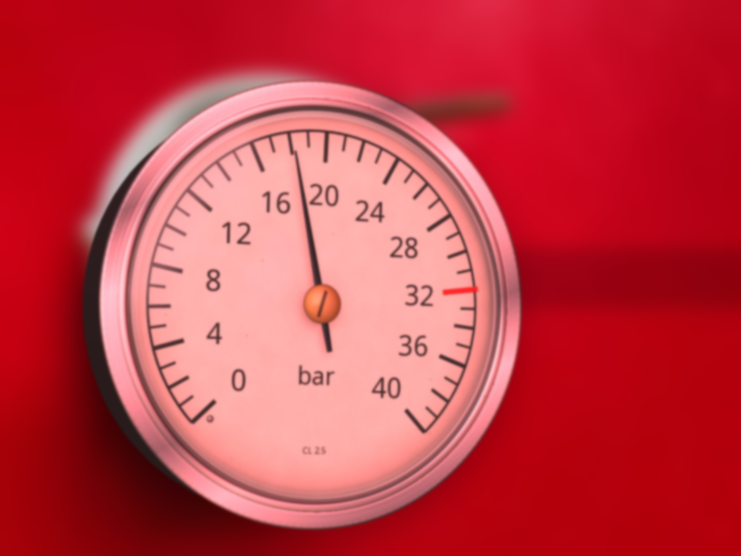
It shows 18 (bar)
